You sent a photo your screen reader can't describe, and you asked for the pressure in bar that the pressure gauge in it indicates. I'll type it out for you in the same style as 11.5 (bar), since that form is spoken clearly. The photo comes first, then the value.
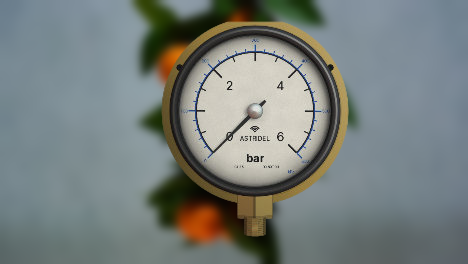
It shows 0 (bar)
